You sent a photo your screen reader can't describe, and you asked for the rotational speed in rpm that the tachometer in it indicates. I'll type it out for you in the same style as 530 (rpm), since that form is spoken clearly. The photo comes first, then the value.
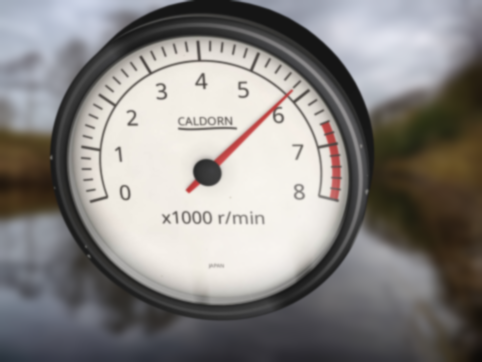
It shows 5800 (rpm)
